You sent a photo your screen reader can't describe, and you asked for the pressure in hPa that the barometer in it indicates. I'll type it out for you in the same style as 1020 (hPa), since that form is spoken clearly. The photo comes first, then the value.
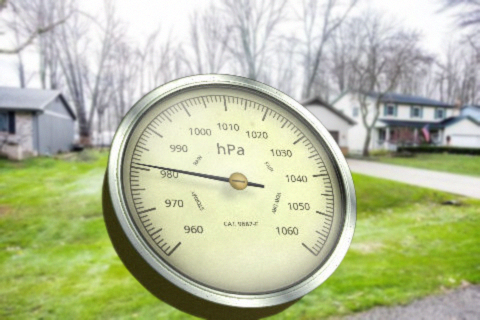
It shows 980 (hPa)
